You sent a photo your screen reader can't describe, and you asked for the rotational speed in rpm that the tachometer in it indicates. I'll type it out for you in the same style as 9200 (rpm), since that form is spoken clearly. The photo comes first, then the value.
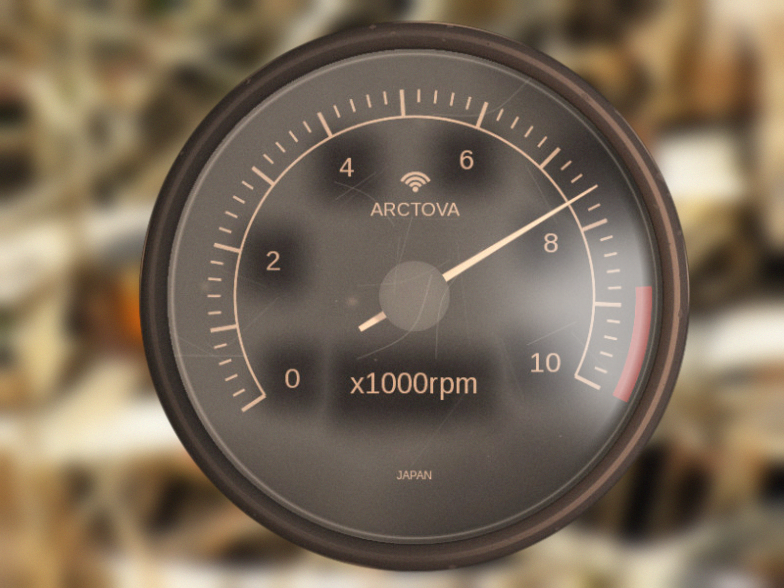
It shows 7600 (rpm)
